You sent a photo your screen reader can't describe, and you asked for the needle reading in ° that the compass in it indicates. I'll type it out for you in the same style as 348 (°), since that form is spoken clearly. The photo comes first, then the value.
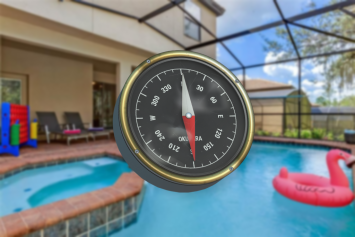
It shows 180 (°)
